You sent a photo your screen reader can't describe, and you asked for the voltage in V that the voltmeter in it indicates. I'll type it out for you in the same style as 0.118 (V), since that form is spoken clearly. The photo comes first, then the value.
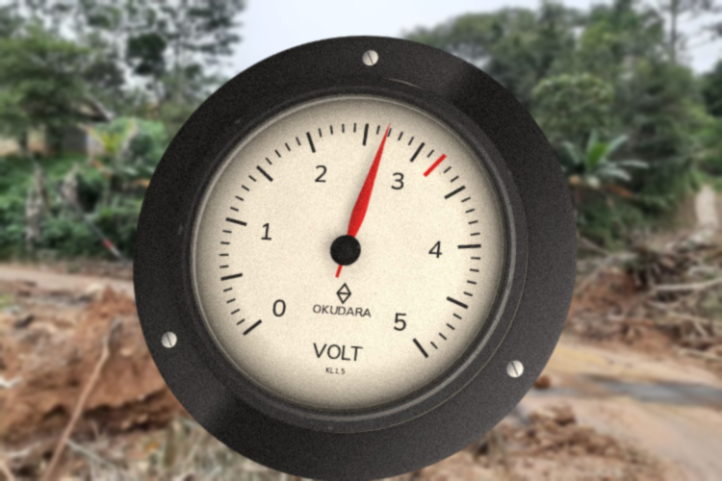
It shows 2.7 (V)
